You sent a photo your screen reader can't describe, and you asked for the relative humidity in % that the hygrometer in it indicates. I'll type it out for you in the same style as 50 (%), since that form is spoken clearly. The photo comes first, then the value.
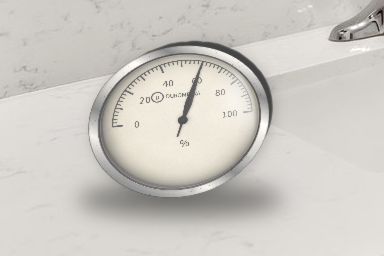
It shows 60 (%)
